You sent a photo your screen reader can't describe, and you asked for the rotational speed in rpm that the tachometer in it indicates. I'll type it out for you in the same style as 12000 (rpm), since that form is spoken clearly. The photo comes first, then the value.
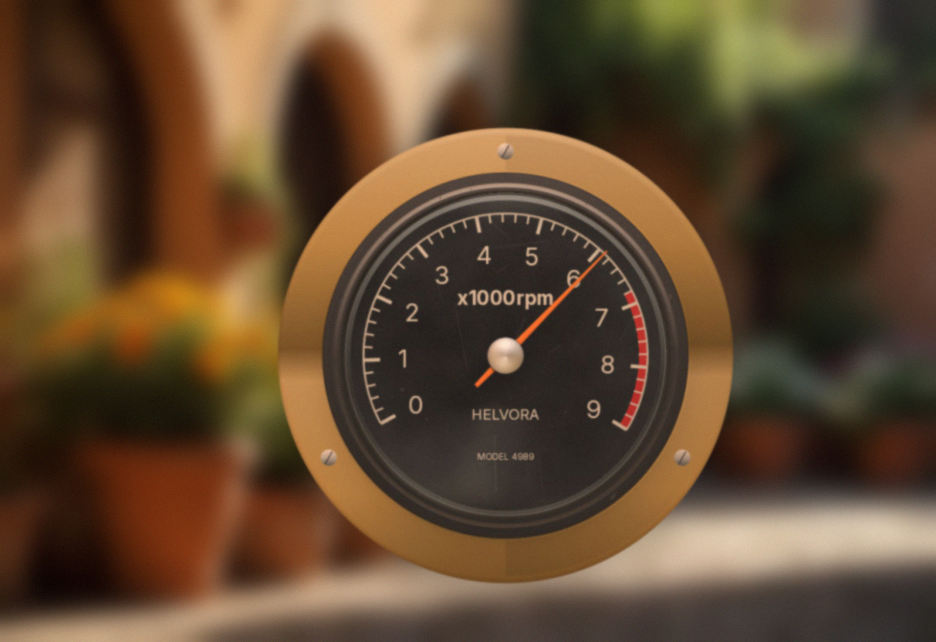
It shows 6100 (rpm)
